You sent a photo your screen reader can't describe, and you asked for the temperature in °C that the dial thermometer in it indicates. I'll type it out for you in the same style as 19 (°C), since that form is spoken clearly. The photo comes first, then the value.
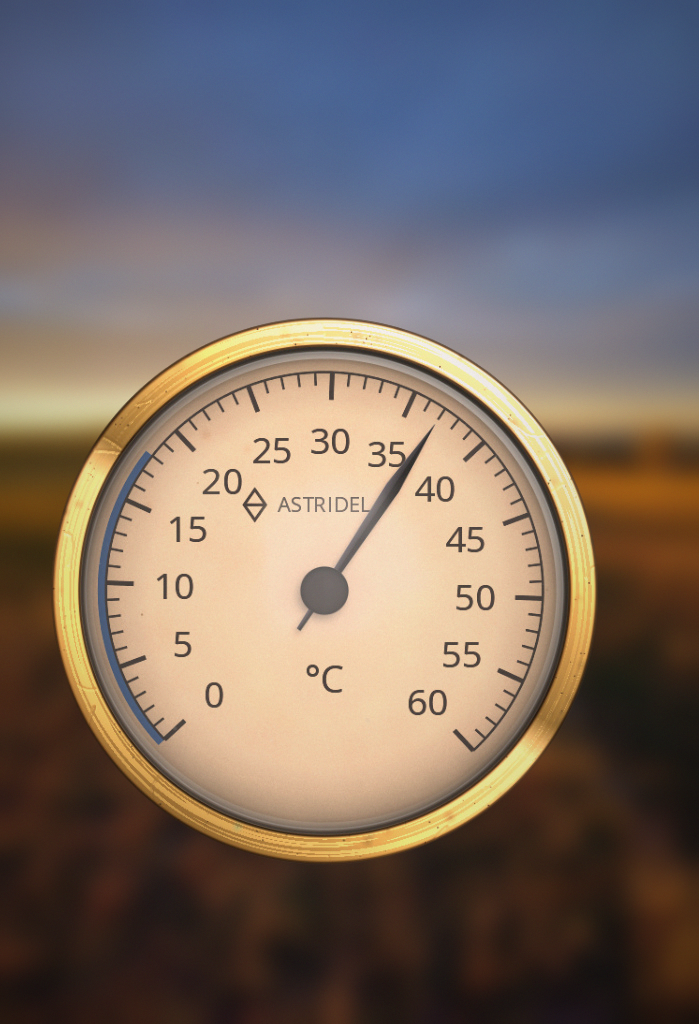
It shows 37 (°C)
